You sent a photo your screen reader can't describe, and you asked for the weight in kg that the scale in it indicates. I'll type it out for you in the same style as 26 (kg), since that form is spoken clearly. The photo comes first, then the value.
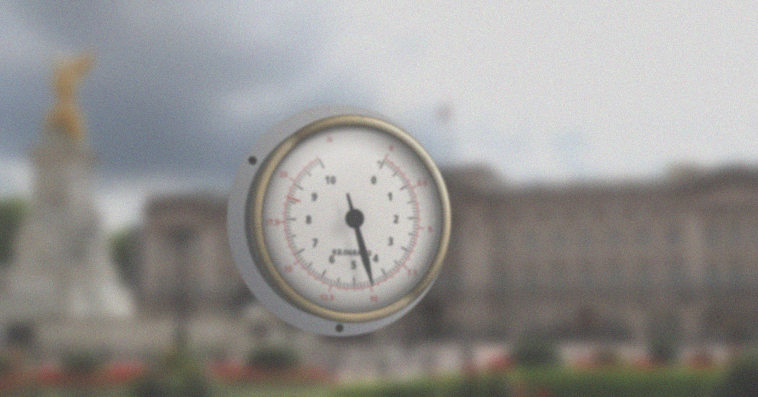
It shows 4.5 (kg)
